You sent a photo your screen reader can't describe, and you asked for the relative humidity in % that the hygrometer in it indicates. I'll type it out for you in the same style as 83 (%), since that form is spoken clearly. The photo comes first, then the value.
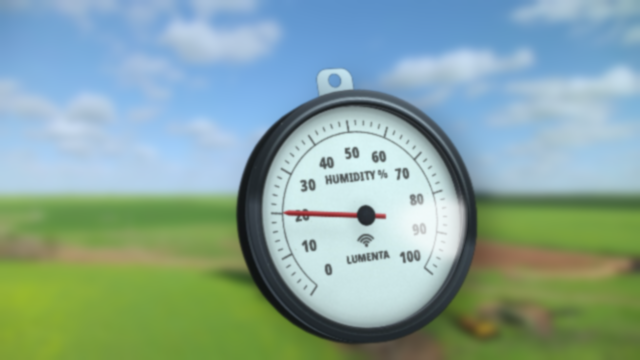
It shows 20 (%)
